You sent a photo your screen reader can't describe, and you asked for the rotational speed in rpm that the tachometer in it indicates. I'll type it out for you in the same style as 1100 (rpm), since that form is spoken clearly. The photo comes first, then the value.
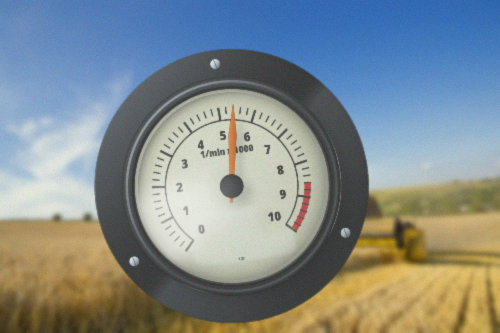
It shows 5400 (rpm)
